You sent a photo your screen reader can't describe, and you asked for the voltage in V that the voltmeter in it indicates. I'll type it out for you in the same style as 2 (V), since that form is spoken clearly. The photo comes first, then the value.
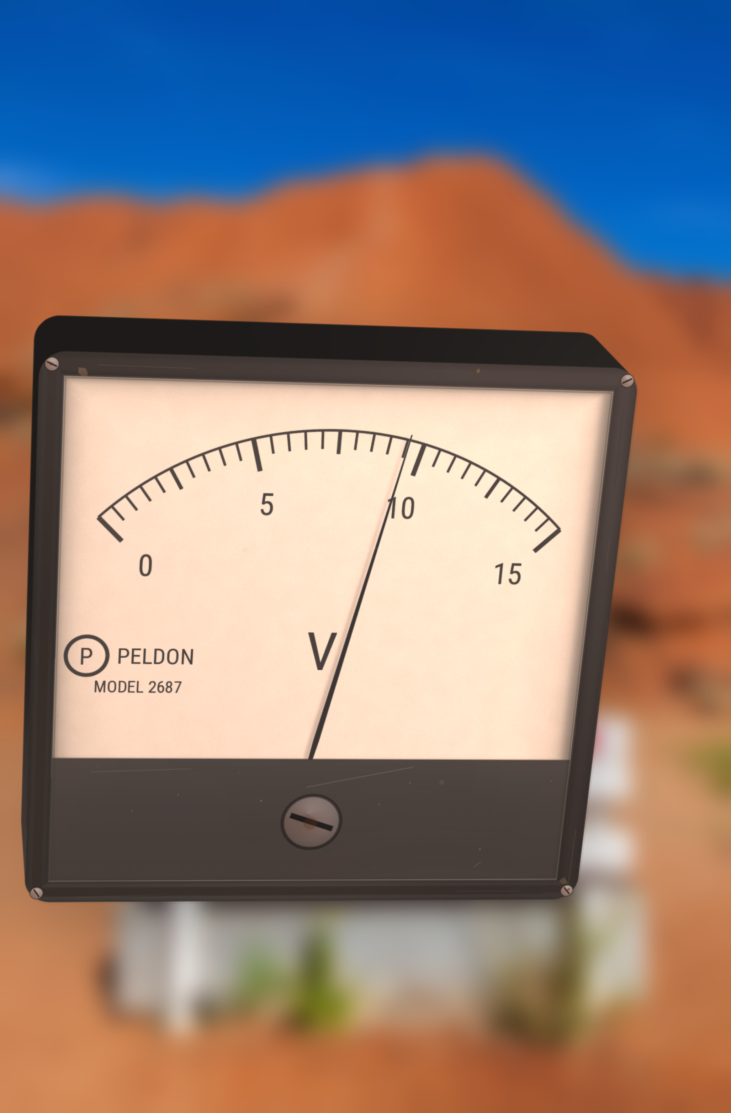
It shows 9.5 (V)
